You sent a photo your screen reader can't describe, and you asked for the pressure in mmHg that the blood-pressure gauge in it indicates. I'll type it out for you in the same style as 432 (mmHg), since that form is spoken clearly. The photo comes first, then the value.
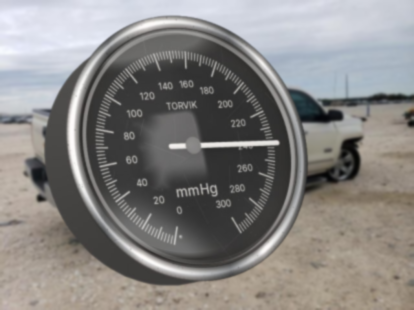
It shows 240 (mmHg)
